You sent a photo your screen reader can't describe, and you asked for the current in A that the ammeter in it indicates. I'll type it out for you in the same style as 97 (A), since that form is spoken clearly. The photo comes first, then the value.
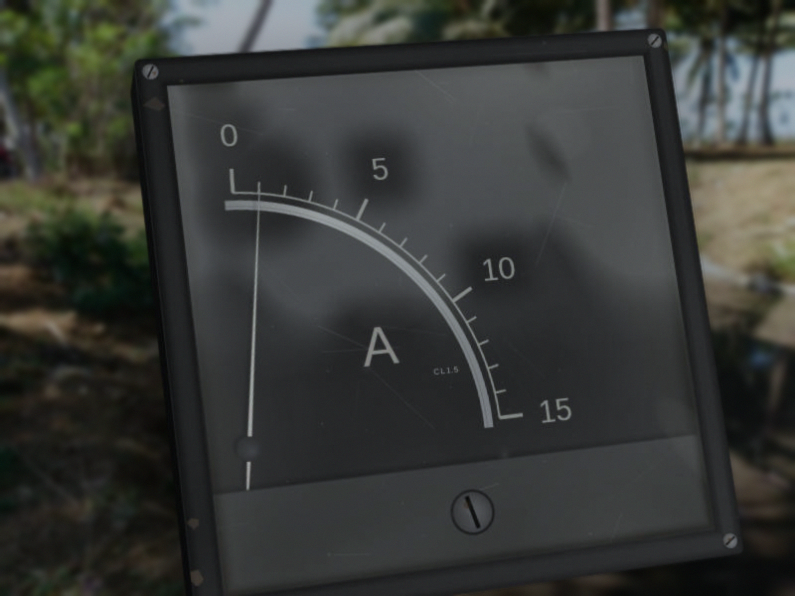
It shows 1 (A)
